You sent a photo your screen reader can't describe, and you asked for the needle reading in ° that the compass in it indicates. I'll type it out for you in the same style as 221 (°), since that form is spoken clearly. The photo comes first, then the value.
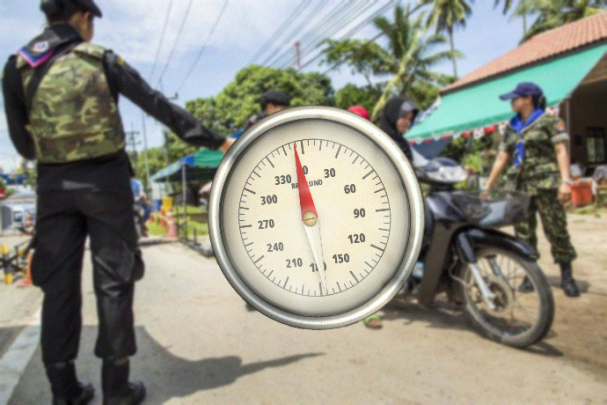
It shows 355 (°)
